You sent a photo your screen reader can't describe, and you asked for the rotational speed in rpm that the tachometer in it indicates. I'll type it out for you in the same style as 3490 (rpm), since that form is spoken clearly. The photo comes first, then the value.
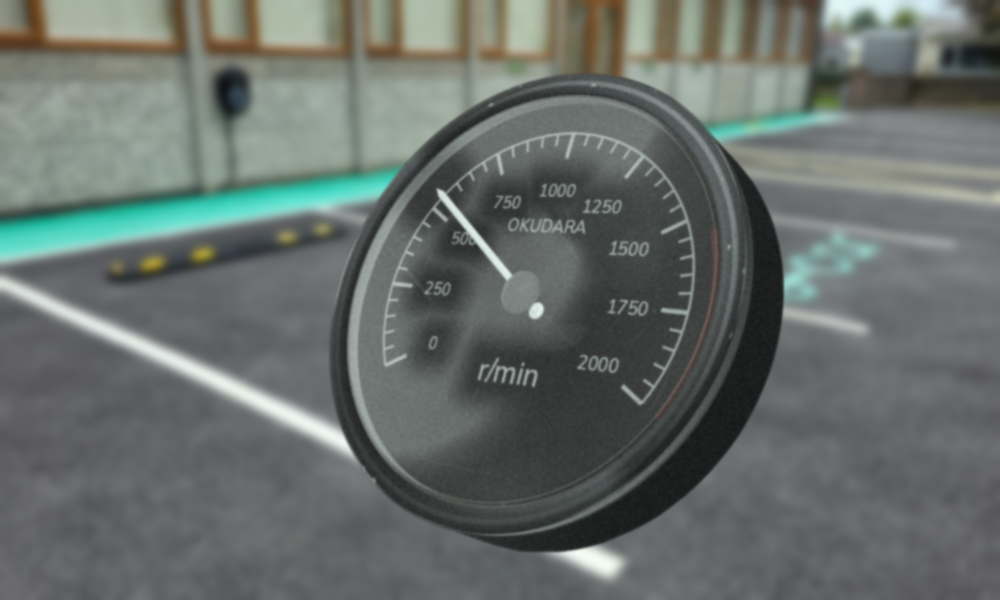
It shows 550 (rpm)
